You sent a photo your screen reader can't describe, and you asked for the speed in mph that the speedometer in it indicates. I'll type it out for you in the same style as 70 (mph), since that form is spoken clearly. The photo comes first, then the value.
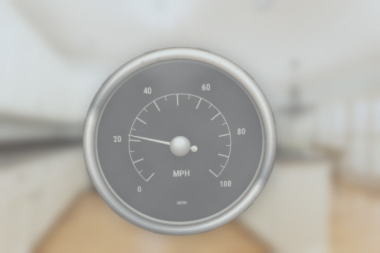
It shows 22.5 (mph)
